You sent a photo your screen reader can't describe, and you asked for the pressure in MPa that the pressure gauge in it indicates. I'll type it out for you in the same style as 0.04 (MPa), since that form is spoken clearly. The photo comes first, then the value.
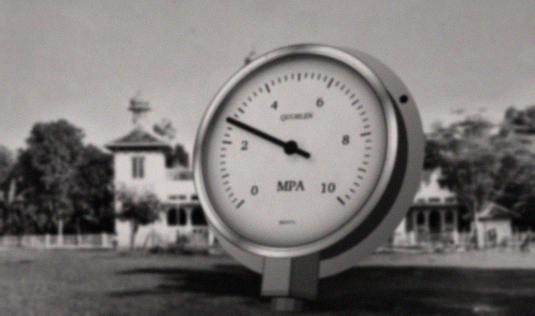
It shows 2.6 (MPa)
